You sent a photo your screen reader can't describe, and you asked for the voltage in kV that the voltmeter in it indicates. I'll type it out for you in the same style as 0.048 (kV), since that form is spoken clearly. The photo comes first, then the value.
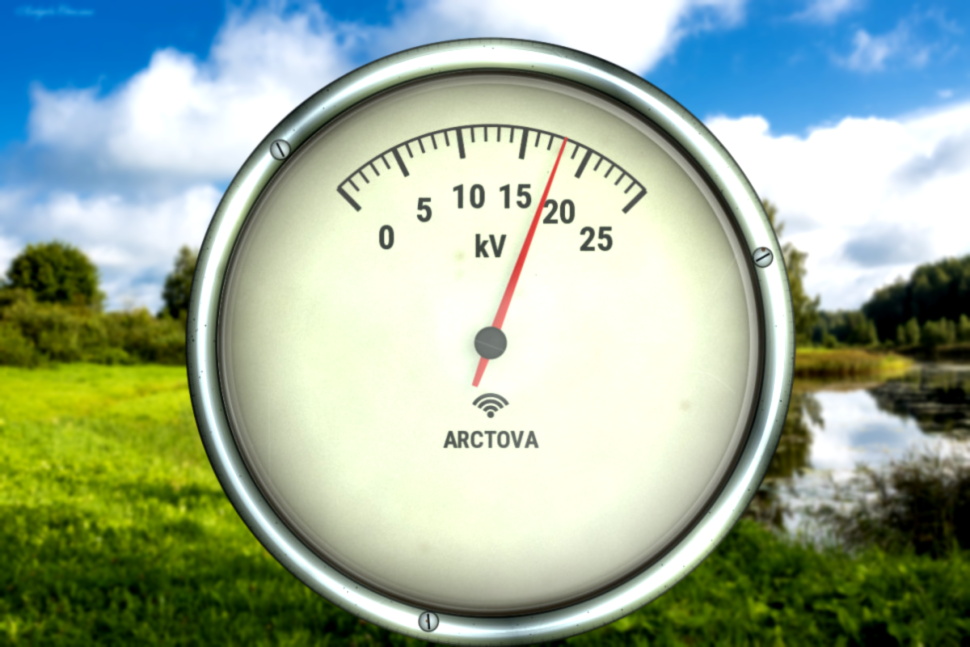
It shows 18 (kV)
